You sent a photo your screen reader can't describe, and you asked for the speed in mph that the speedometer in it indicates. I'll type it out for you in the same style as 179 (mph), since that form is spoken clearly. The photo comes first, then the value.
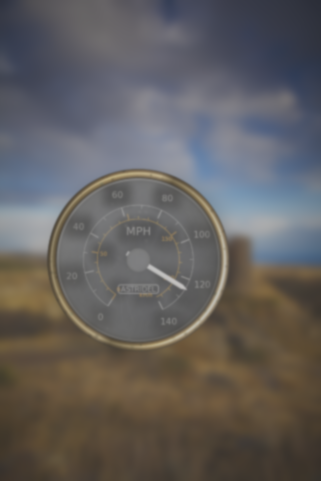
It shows 125 (mph)
